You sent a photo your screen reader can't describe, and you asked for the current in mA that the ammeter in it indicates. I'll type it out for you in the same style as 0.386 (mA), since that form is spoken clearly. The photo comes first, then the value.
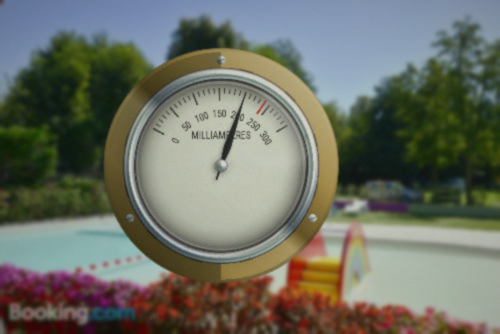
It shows 200 (mA)
